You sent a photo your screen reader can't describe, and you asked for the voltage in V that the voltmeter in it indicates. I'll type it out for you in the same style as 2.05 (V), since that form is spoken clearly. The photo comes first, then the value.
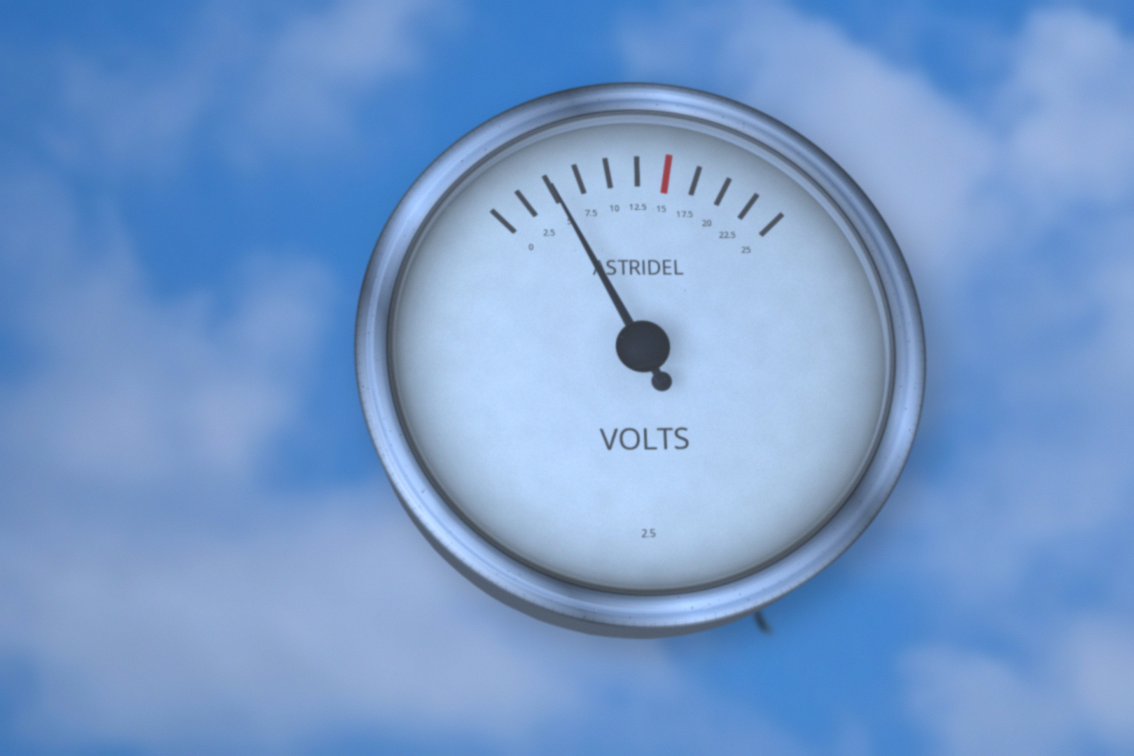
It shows 5 (V)
